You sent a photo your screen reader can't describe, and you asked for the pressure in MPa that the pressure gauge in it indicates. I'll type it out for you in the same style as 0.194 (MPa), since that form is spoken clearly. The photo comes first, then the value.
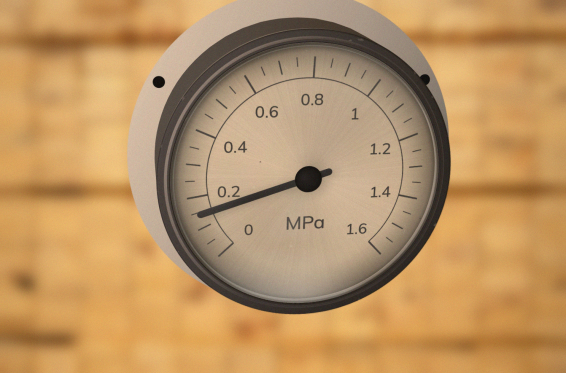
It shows 0.15 (MPa)
